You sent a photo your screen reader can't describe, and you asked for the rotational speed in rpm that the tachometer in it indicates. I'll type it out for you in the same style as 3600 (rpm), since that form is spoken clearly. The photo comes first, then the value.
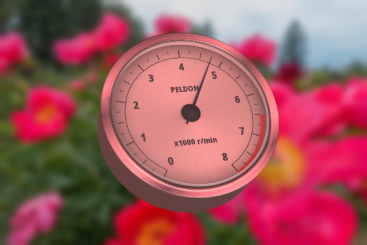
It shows 4750 (rpm)
